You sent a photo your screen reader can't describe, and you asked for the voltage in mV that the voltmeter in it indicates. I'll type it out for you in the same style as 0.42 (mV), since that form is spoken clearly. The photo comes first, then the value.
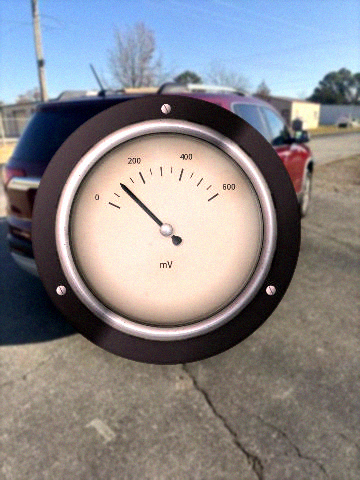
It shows 100 (mV)
